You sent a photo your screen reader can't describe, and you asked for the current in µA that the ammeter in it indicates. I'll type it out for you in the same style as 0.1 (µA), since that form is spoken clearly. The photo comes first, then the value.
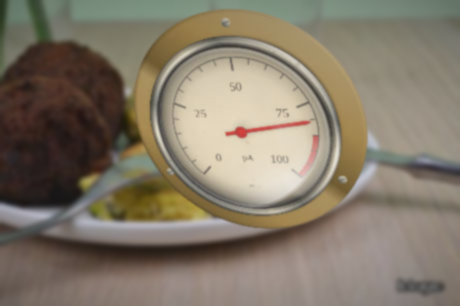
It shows 80 (µA)
